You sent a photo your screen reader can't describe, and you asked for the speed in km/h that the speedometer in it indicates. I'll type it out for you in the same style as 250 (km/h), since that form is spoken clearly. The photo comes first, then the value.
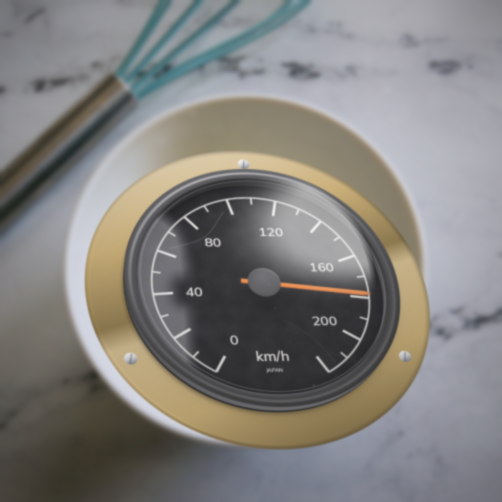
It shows 180 (km/h)
